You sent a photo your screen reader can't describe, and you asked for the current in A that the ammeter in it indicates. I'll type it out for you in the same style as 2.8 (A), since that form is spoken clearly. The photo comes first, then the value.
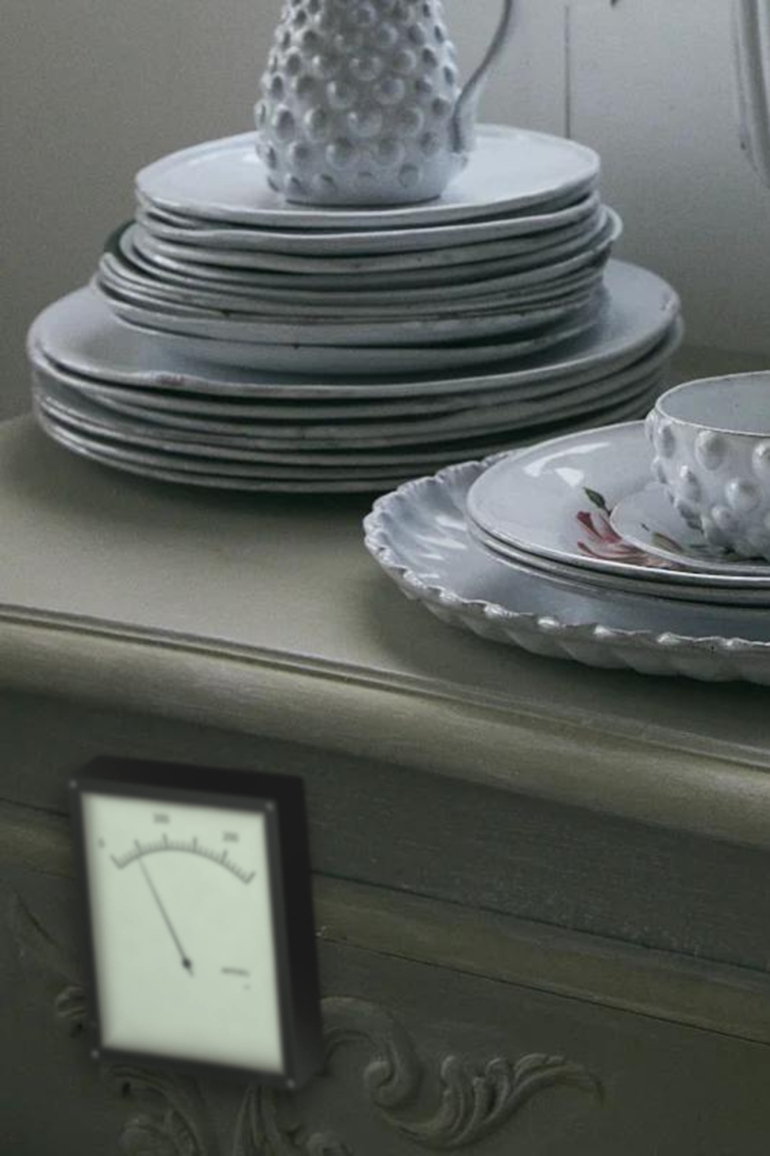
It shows 50 (A)
